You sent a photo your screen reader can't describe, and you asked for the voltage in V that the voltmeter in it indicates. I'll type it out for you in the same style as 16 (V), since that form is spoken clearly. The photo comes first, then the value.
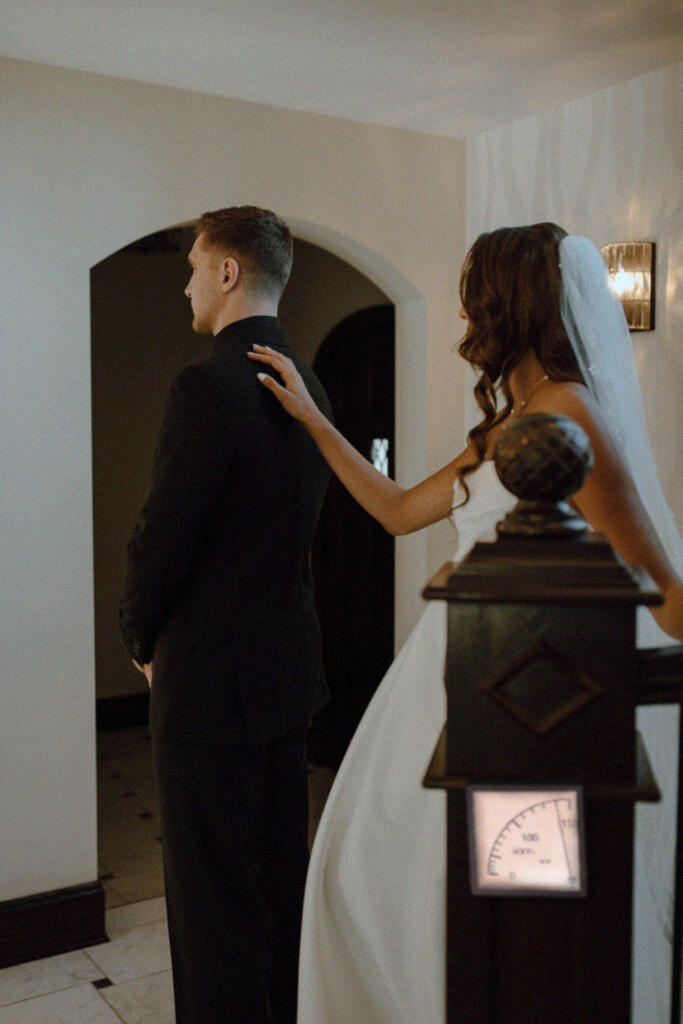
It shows 140 (V)
